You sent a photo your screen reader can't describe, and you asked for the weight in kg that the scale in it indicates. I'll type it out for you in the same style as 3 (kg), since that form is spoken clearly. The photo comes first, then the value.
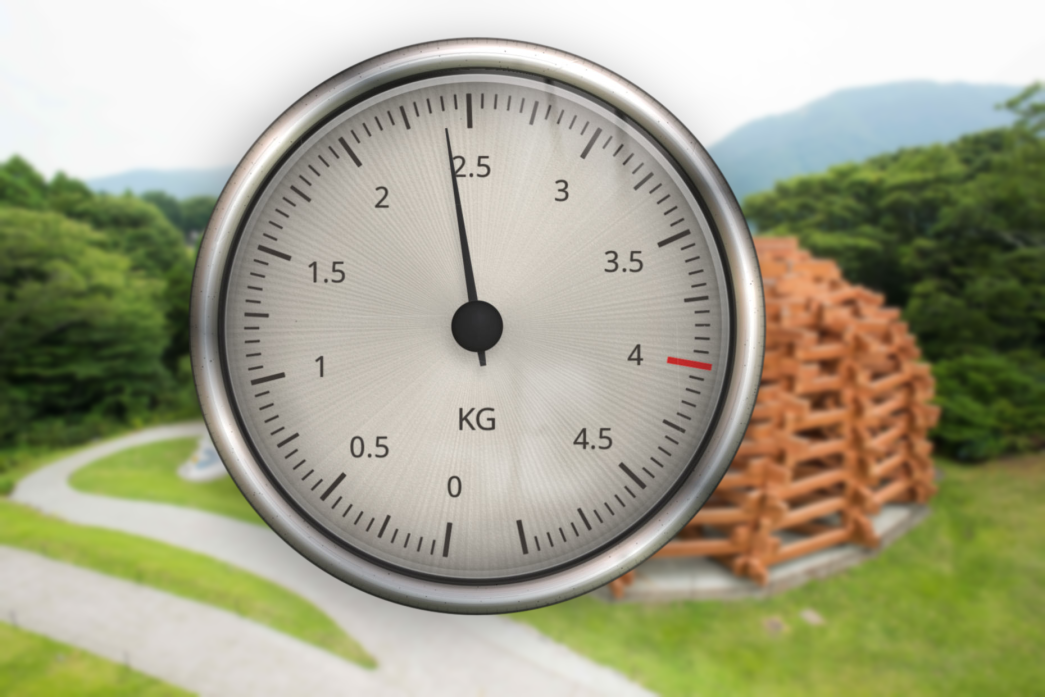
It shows 2.4 (kg)
